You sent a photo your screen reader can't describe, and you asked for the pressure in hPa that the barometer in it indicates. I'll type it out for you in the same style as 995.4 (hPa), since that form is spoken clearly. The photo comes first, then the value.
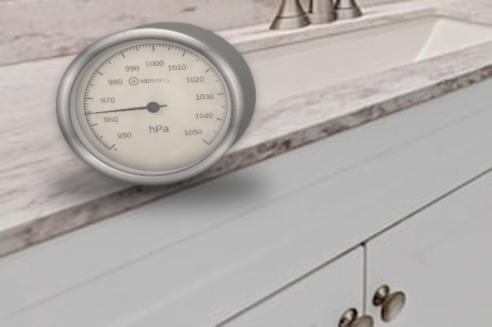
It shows 965 (hPa)
